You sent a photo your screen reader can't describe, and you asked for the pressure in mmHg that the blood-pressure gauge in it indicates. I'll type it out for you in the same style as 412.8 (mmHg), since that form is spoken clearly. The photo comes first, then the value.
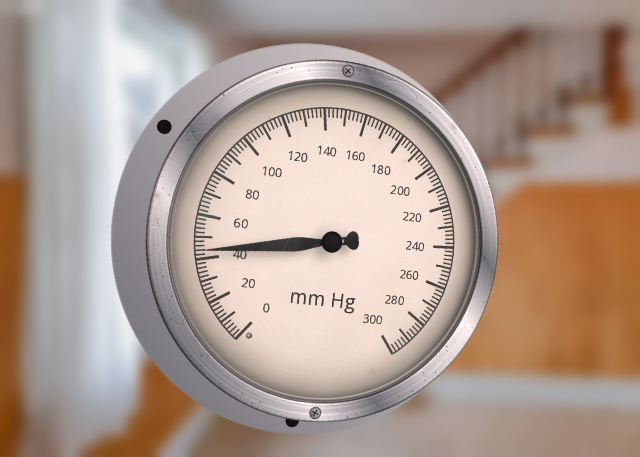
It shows 44 (mmHg)
